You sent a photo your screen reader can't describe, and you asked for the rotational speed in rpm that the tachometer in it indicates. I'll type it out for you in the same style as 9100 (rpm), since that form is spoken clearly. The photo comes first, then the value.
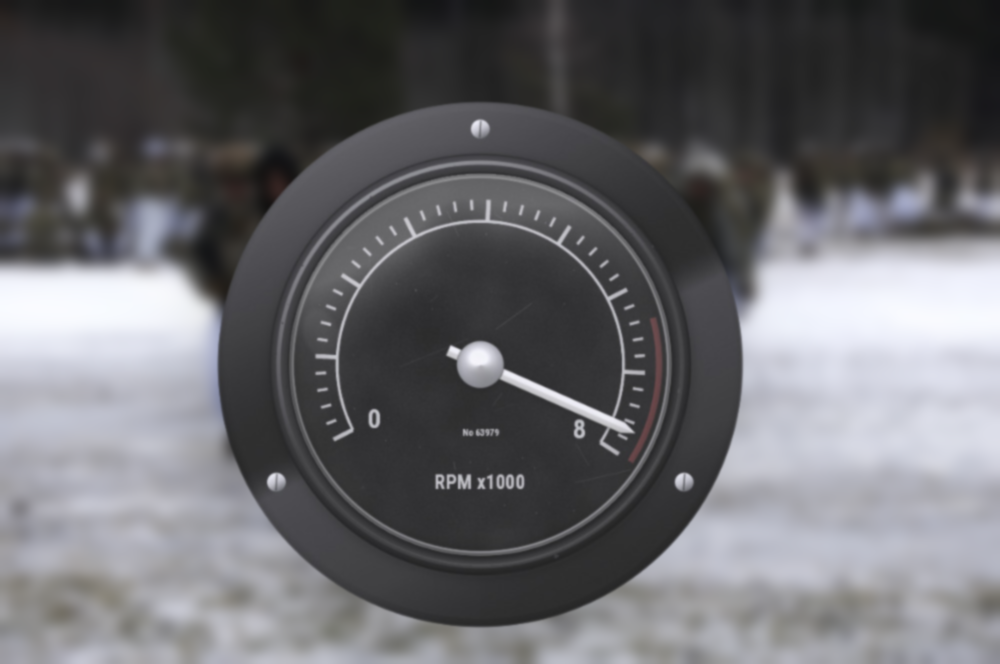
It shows 7700 (rpm)
